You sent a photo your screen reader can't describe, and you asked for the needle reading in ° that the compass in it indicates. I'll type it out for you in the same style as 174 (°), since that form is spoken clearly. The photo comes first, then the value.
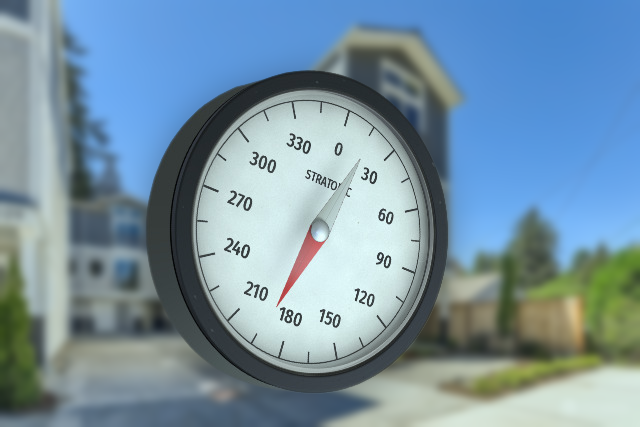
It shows 195 (°)
